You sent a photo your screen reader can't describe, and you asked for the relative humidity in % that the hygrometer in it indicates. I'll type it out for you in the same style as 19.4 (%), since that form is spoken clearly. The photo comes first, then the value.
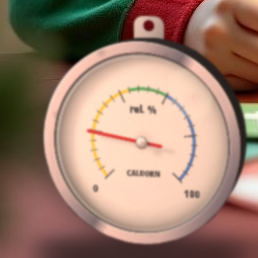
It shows 20 (%)
